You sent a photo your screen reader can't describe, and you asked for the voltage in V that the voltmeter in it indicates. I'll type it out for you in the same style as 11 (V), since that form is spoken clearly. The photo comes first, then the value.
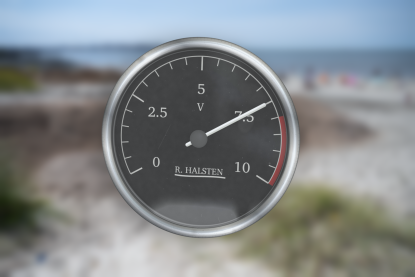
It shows 7.5 (V)
